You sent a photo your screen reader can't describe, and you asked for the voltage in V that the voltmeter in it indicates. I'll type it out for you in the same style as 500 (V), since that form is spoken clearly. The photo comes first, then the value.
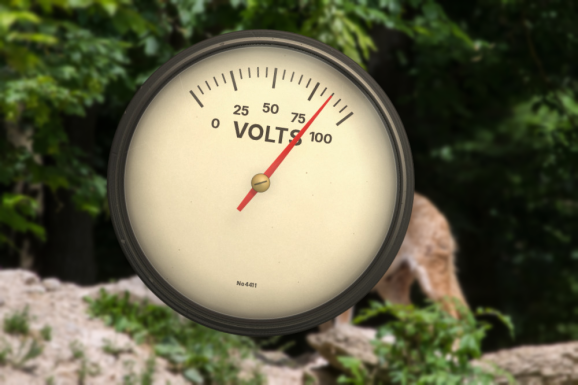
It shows 85 (V)
